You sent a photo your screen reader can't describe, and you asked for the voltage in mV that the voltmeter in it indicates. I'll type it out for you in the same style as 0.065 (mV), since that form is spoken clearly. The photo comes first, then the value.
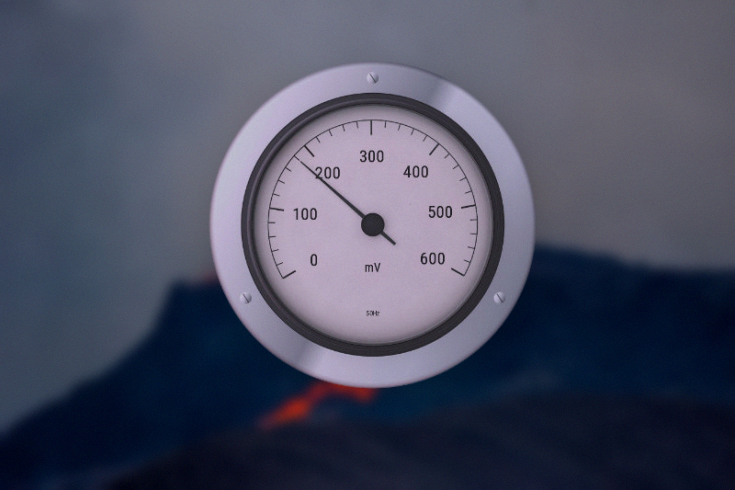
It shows 180 (mV)
